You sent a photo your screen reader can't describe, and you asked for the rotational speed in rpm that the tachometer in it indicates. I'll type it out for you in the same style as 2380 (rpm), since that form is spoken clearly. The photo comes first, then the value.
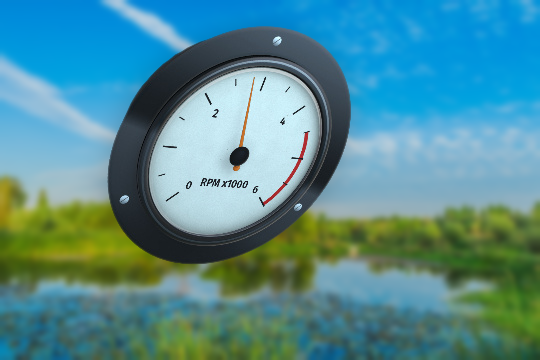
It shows 2750 (rpm)
